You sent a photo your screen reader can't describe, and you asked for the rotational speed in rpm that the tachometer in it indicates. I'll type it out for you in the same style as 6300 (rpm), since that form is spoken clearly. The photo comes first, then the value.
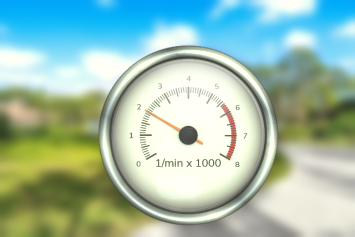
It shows 2000 (rpm)
